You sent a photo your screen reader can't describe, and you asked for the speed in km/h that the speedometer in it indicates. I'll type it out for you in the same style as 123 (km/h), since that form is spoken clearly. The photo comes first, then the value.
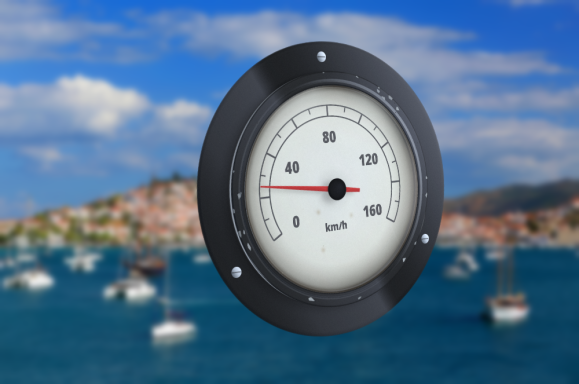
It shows 25 (km/h)
